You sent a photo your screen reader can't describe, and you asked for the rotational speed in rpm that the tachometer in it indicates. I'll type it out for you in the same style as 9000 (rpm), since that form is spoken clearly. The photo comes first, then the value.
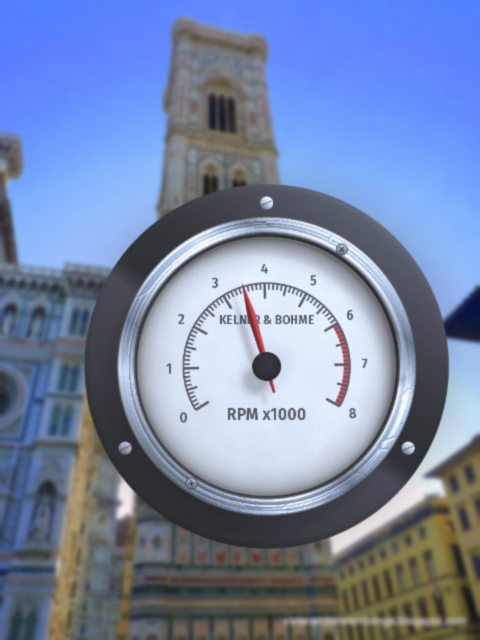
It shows 3500 (rpm)
